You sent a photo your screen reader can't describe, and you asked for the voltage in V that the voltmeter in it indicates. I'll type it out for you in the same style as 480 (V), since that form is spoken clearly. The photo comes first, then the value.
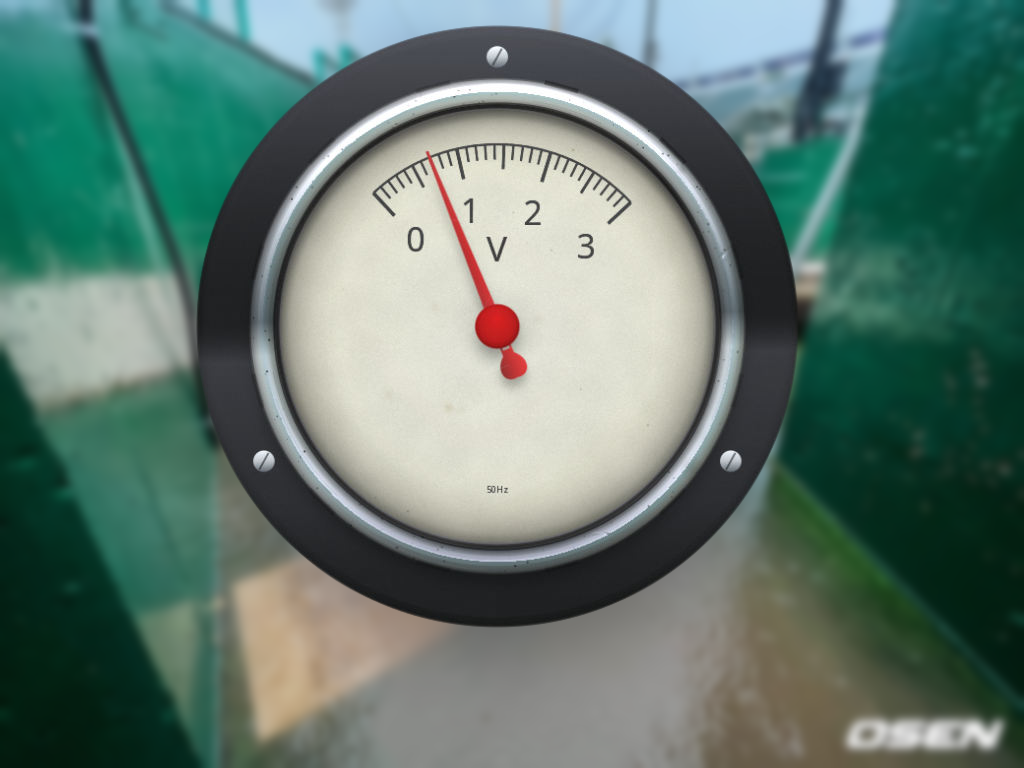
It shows 0.7 (V)
